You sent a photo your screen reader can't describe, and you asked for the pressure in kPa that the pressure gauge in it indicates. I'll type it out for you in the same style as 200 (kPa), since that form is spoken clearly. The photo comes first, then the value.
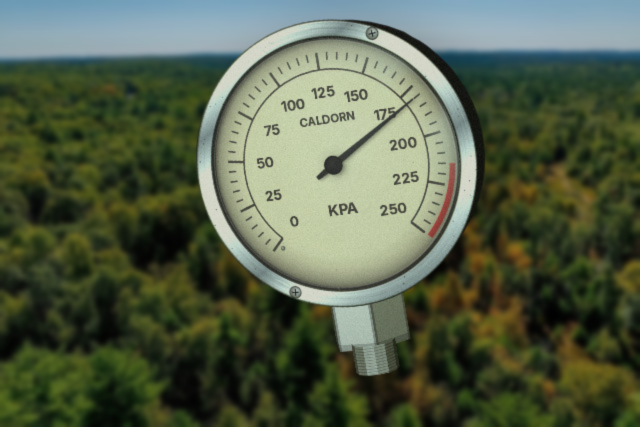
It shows 180 (kPa)
